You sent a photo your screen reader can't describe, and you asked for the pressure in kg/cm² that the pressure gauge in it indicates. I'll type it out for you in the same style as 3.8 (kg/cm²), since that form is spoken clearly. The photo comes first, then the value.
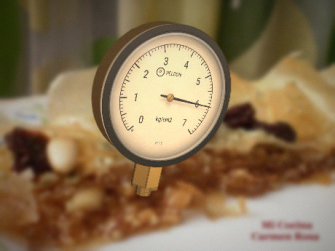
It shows 6 (kg/cm²)
